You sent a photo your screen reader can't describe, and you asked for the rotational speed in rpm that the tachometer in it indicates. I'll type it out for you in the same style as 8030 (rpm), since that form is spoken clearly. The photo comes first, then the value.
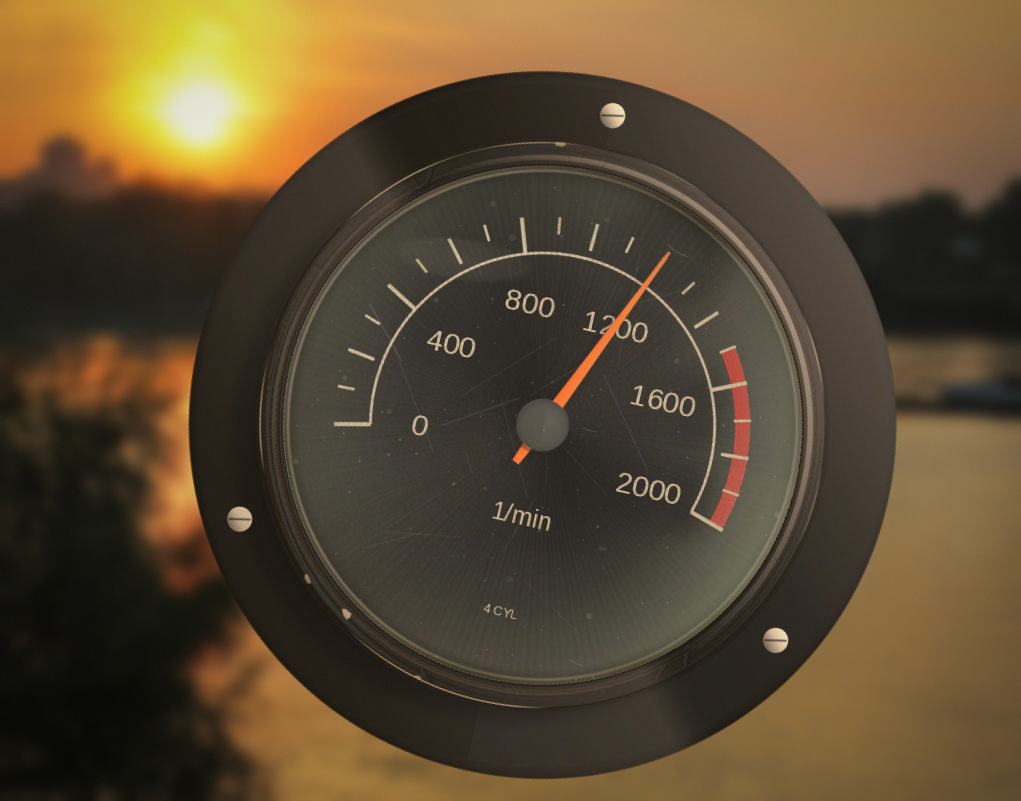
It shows 1200 (rpm)
